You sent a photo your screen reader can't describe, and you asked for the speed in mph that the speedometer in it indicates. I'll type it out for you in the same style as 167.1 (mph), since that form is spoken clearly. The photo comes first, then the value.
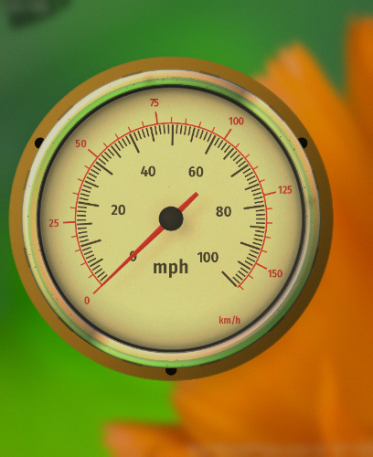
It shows 0 (mph)
